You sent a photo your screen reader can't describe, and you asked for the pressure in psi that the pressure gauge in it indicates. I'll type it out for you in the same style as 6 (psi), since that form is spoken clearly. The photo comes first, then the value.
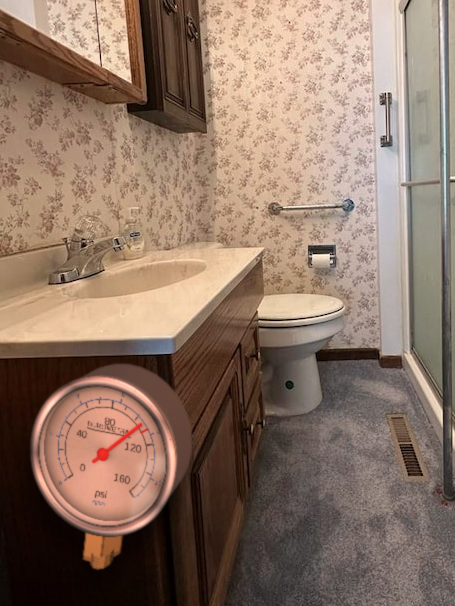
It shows 105 (psi)
